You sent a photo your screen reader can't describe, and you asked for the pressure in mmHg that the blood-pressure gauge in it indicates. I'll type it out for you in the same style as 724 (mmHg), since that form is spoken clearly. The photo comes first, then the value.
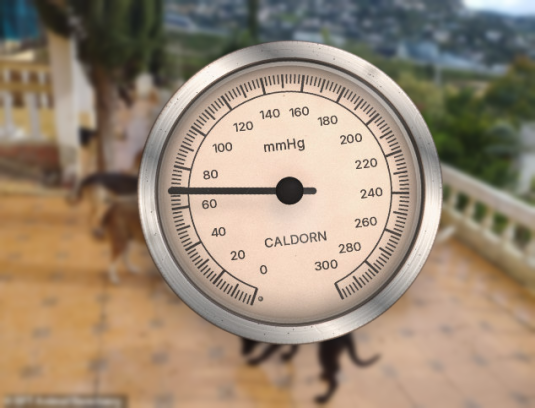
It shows 68 (mmHg)
